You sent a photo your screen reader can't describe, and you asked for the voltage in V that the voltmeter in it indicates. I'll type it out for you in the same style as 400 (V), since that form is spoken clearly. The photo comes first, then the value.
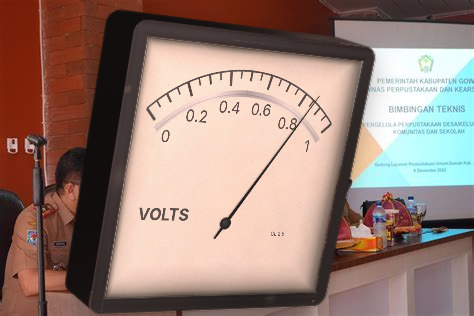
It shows 0.85 (V)
